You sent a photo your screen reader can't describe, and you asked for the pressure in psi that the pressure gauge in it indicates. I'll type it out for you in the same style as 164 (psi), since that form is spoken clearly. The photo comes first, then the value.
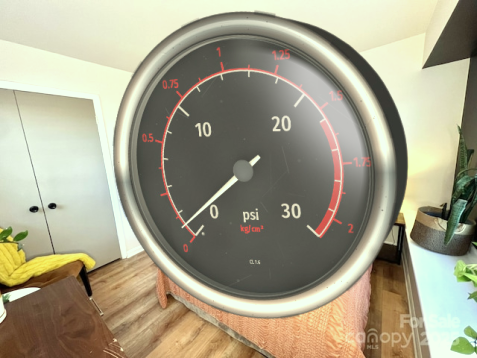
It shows 1 (psi)
